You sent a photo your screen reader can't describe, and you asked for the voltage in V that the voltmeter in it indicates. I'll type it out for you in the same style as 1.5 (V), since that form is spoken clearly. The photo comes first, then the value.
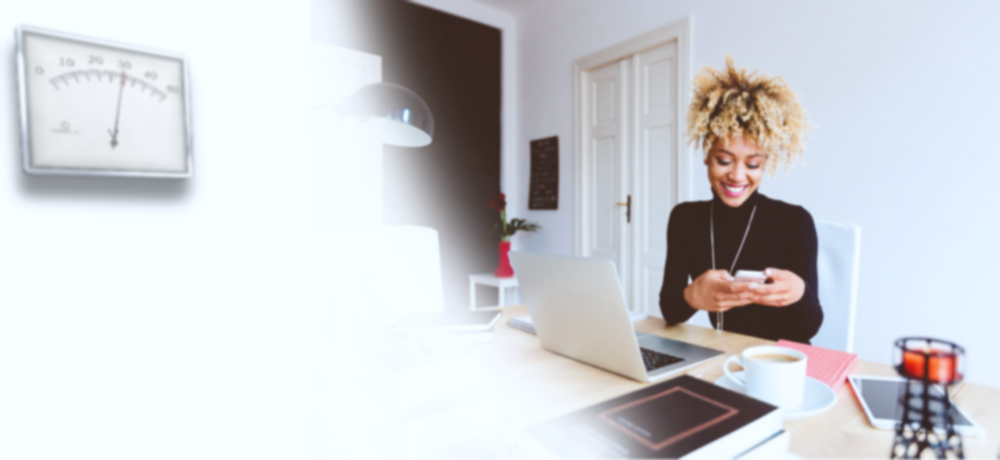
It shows 30 (V)
